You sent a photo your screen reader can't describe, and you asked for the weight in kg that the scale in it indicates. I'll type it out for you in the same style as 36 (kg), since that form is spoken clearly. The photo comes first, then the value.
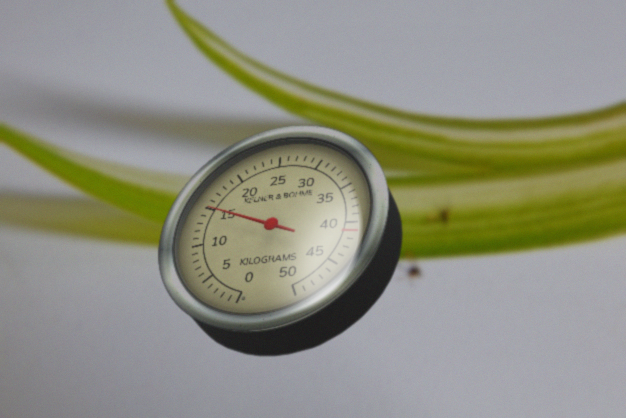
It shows 15 (kg)
